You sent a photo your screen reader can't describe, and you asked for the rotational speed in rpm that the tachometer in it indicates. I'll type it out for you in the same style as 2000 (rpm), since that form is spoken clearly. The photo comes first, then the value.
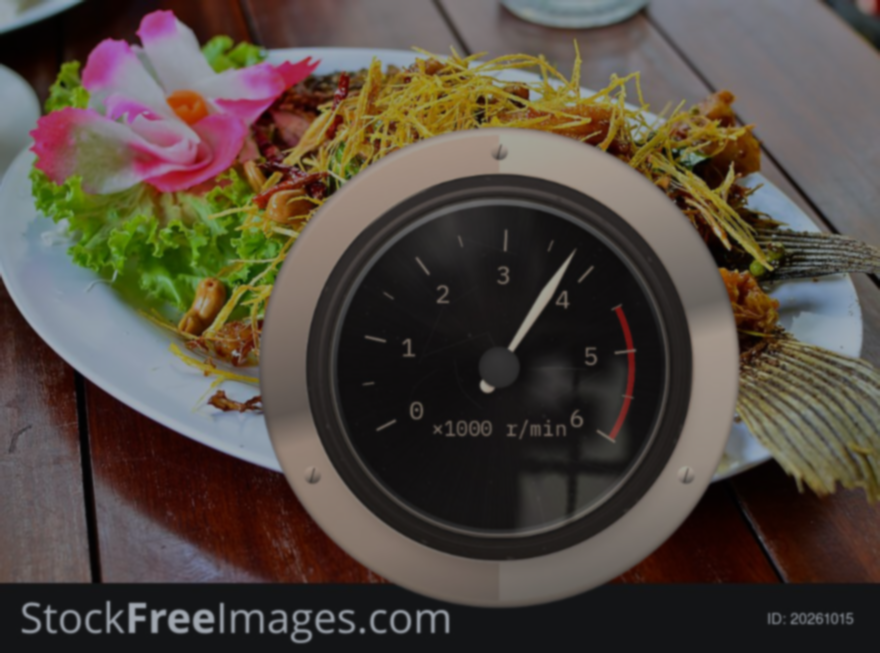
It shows 3750 (rpm)
